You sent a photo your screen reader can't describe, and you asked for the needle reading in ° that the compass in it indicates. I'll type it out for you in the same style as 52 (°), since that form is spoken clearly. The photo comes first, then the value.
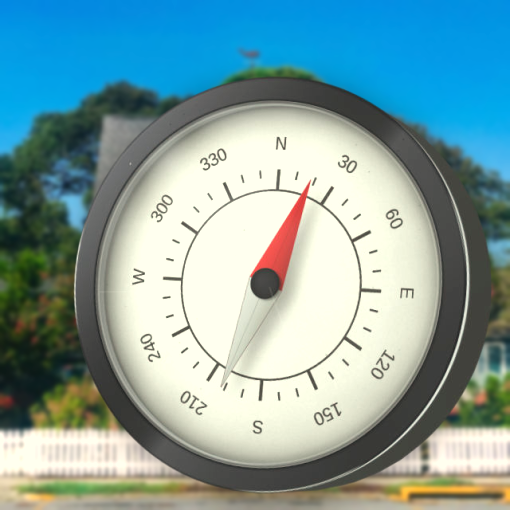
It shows 20 (°)
